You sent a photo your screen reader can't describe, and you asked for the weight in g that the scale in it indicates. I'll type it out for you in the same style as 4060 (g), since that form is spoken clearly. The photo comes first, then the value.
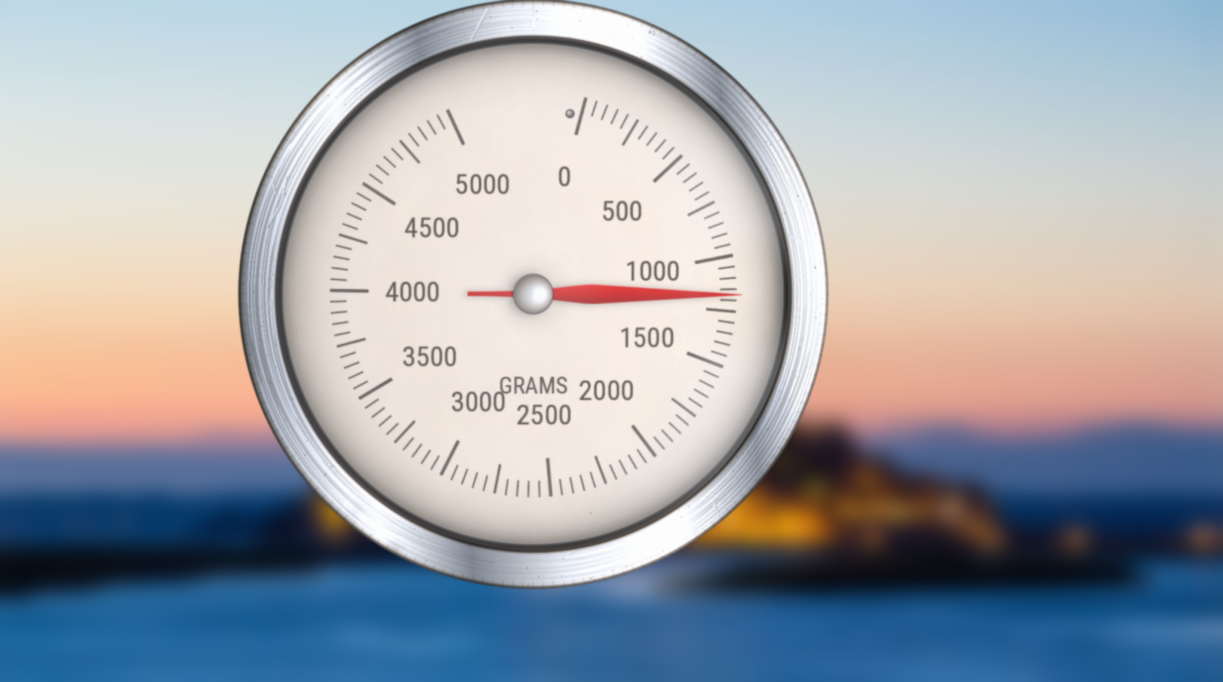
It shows 1175 (g)
